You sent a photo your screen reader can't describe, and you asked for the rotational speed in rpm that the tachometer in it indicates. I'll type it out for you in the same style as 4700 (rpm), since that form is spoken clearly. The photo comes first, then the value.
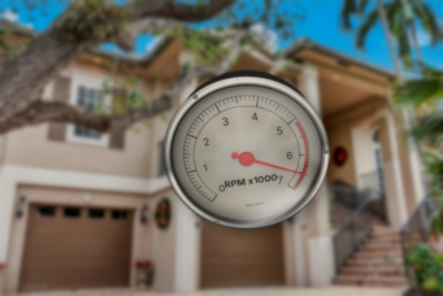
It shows 6500 (rpm)
